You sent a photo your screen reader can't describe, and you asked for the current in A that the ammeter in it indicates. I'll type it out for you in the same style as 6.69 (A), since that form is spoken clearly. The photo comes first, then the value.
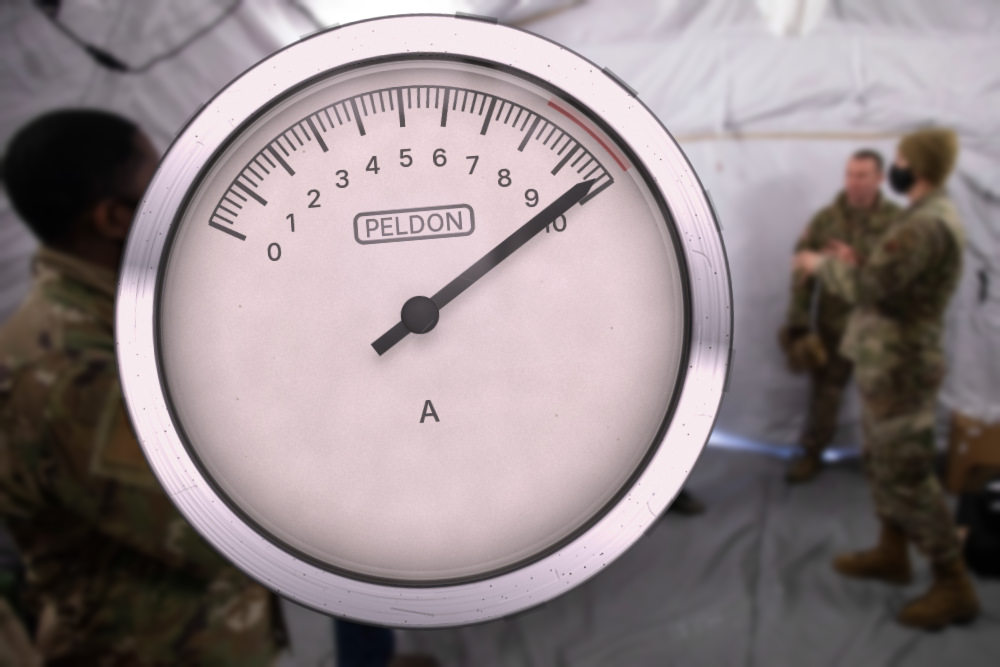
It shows 9.8 (A)
